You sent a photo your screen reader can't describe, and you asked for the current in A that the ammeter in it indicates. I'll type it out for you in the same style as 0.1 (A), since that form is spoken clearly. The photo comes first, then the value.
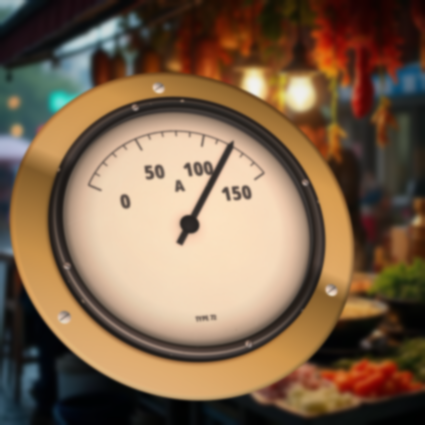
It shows 120 (A)
